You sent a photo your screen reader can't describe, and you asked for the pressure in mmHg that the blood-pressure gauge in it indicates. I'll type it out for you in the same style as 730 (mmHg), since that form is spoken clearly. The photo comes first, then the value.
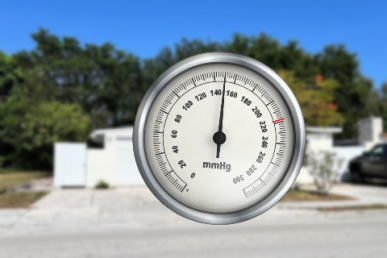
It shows 150 (mmHg)
